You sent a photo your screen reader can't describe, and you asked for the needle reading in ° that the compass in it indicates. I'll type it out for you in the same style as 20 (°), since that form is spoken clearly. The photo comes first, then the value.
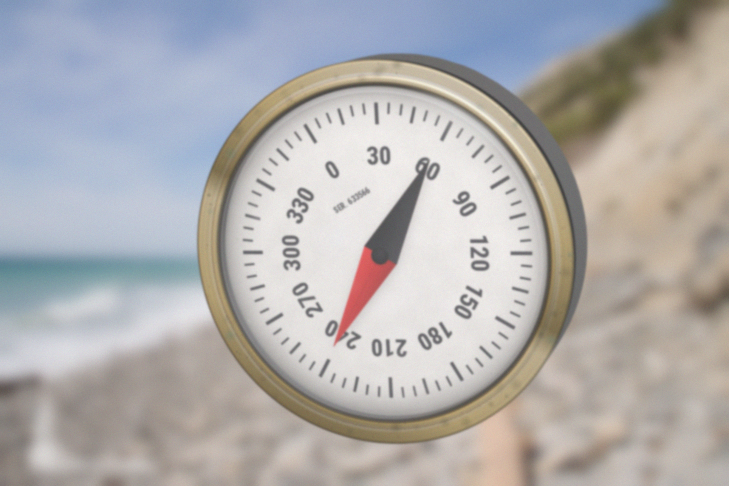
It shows 240 (°)
